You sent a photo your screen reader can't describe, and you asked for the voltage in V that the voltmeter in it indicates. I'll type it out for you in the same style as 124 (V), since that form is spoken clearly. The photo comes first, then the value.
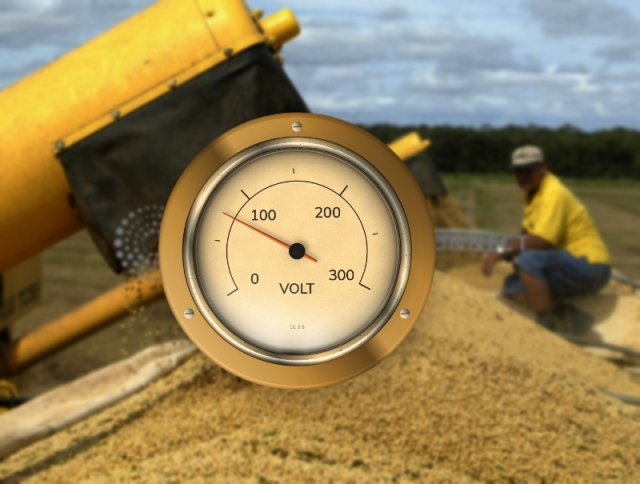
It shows 75 (V)
